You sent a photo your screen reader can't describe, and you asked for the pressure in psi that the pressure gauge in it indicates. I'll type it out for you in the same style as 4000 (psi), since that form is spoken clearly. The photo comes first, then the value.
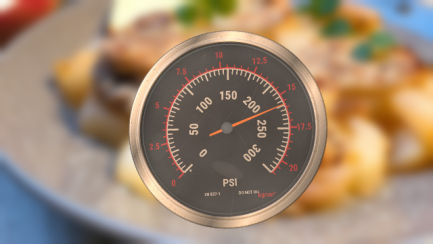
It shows 225 (psi)
